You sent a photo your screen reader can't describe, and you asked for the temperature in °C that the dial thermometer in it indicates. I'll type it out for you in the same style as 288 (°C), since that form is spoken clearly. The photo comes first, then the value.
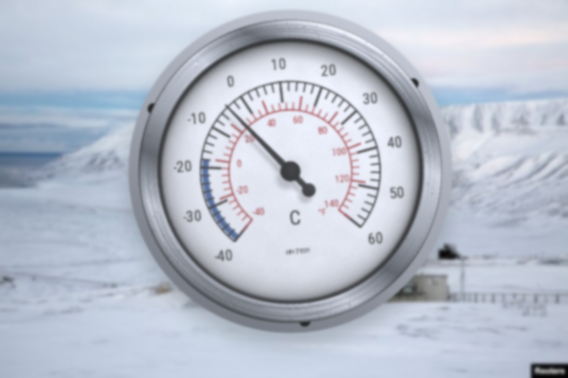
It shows -4 (°C)
